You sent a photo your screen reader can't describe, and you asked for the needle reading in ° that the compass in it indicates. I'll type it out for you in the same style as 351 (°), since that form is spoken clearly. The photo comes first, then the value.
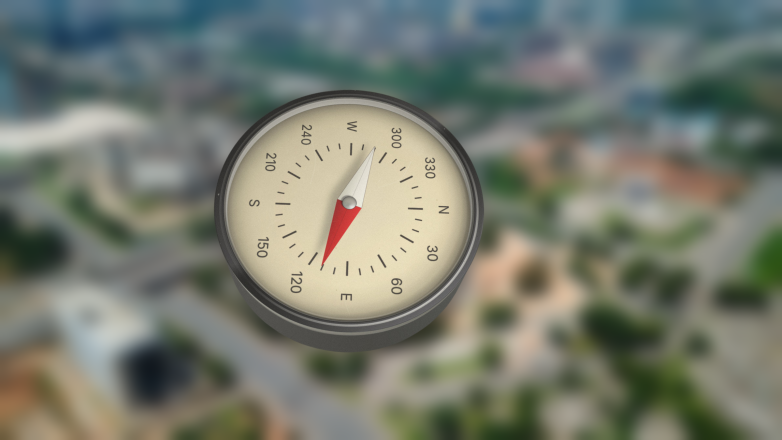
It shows 110 (°)
